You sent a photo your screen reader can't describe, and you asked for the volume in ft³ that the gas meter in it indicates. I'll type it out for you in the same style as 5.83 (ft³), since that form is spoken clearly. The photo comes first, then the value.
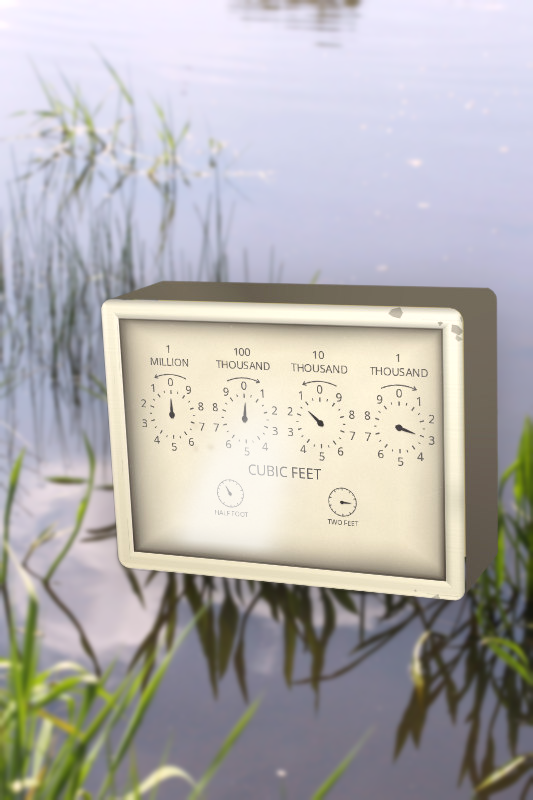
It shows 1300 (ft³)
